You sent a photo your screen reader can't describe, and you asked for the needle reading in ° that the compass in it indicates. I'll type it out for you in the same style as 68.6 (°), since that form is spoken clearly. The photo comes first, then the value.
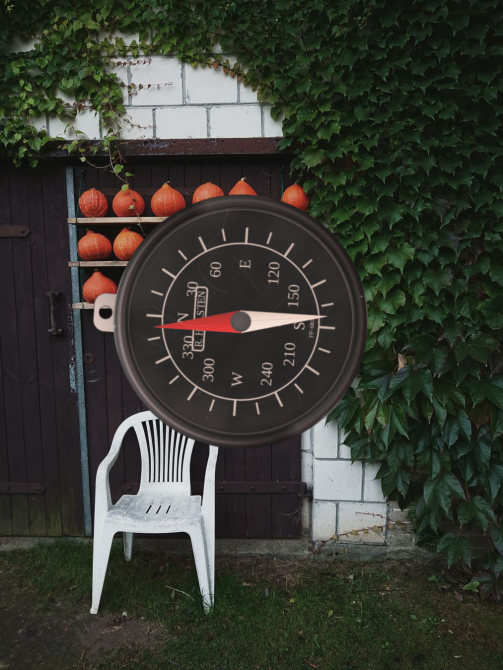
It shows 352.5 (°)
